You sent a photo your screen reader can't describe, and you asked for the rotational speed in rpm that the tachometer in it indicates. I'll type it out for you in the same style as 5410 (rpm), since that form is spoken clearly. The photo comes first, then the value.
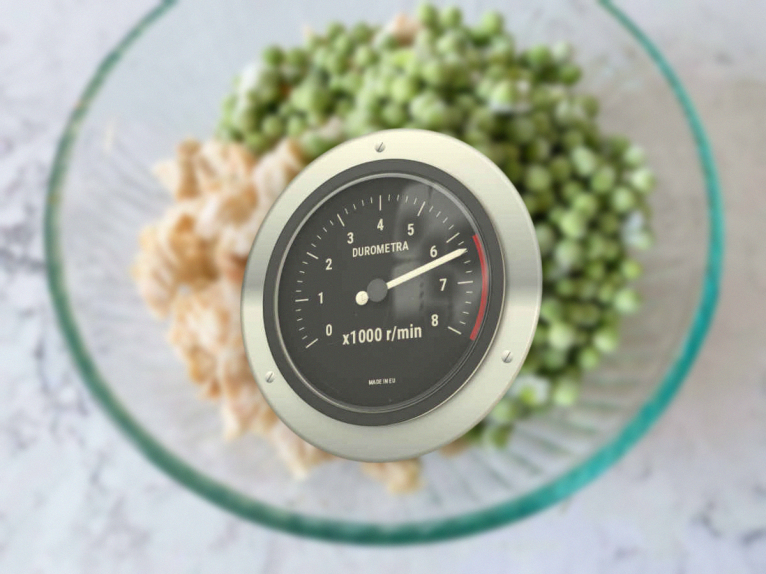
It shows 6400 (rpm)
